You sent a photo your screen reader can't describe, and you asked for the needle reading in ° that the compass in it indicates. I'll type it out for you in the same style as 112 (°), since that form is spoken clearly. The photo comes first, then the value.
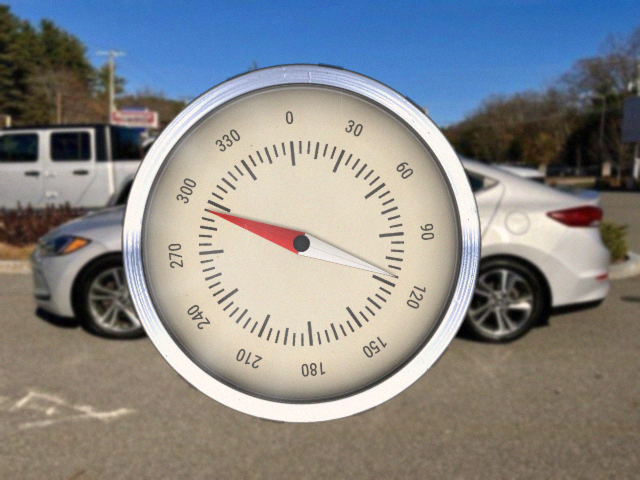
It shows 295 (°)
